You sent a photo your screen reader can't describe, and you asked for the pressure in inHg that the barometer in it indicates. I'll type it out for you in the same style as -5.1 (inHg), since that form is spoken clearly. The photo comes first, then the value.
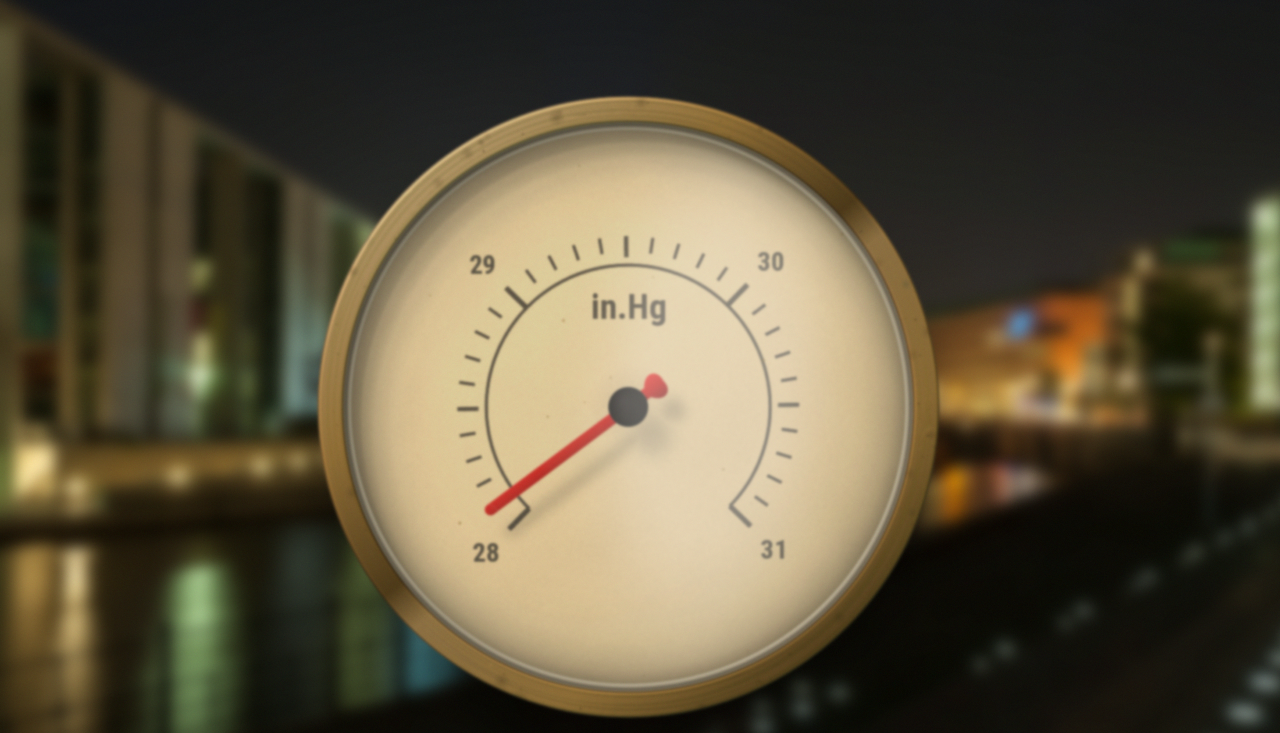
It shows 28.1 (inHg)
